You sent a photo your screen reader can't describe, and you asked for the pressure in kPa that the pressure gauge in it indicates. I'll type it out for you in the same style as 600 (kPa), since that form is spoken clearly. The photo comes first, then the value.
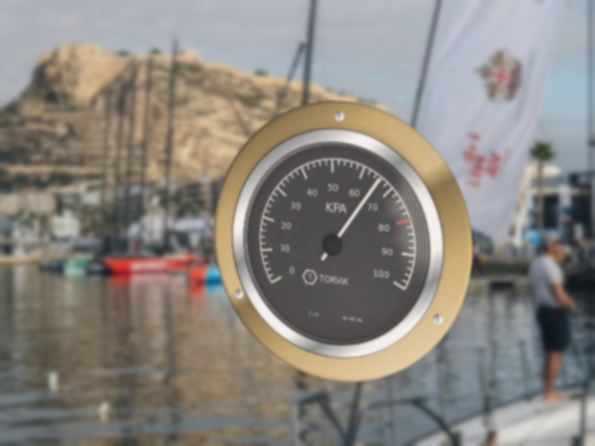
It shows 66 (kPa)
